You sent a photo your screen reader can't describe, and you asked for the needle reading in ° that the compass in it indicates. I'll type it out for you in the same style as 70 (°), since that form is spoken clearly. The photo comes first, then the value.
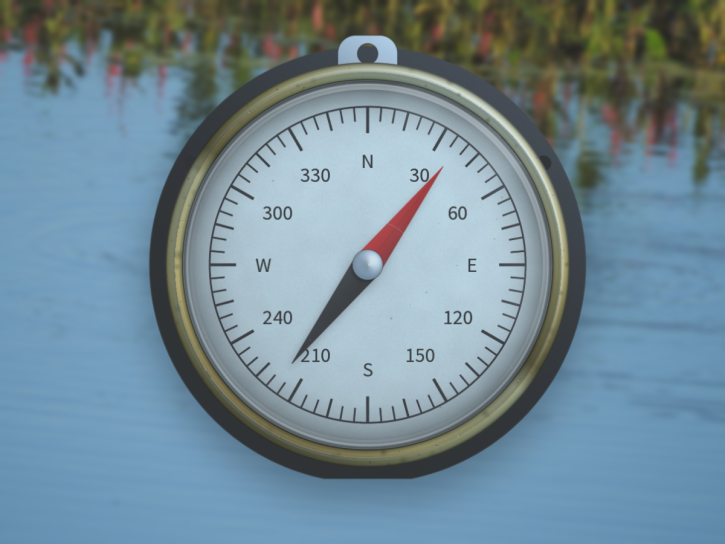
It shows 37.5 (°)
